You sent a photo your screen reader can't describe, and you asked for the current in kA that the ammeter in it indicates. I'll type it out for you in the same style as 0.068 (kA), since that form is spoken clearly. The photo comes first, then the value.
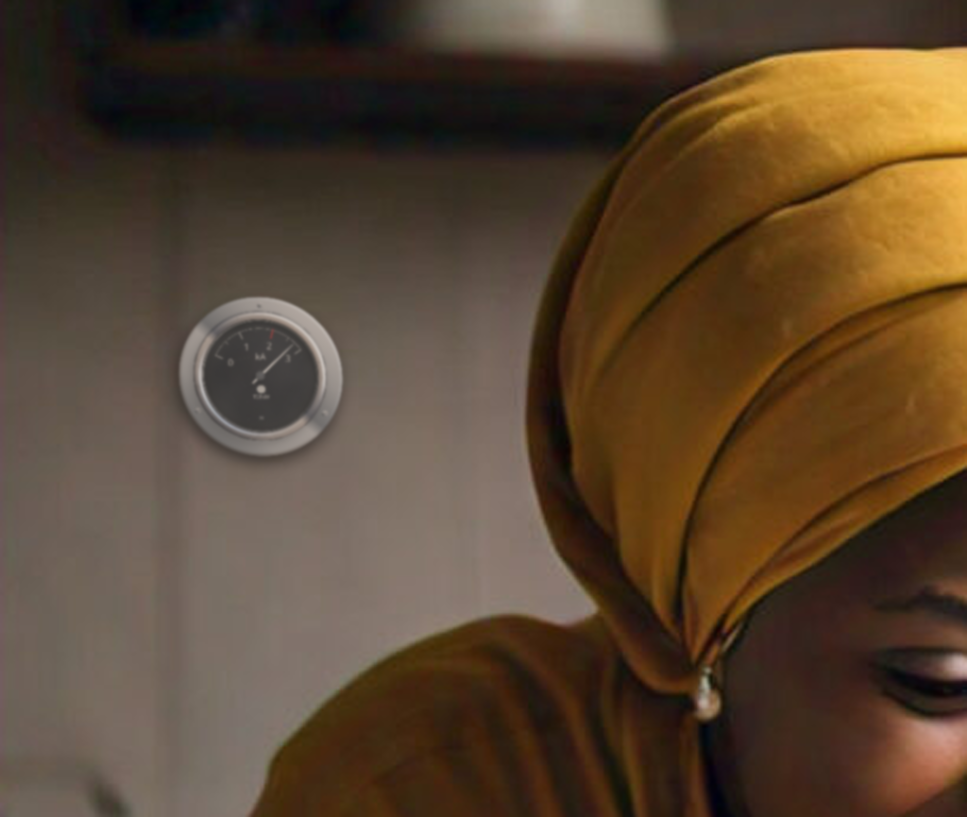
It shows 2.75 (kA)
